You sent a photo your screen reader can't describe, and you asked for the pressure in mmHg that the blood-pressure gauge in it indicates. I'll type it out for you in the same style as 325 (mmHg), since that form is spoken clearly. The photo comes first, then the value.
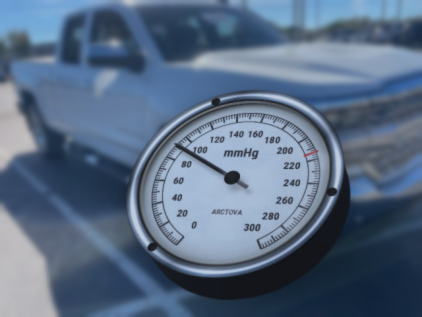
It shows 90 (mmHg)
